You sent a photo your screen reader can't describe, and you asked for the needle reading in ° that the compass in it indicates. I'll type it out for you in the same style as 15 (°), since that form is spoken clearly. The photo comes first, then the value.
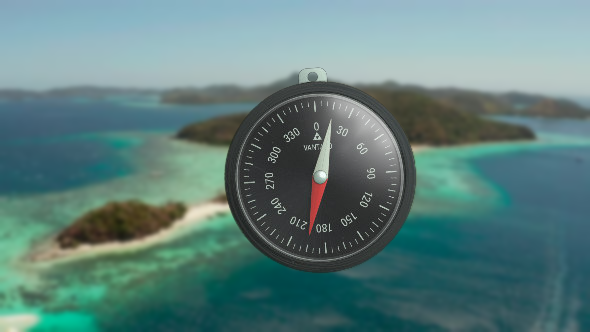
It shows 195 (°)
